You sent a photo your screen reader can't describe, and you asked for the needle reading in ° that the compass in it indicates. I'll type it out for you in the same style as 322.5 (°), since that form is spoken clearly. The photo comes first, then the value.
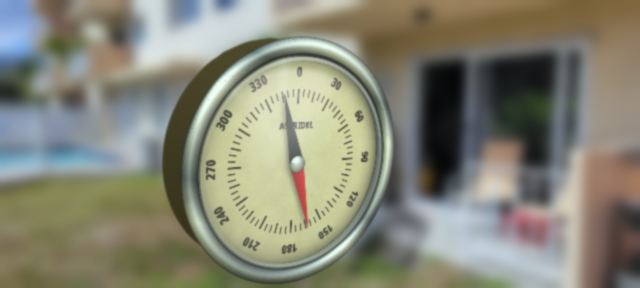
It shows 165 (°)
